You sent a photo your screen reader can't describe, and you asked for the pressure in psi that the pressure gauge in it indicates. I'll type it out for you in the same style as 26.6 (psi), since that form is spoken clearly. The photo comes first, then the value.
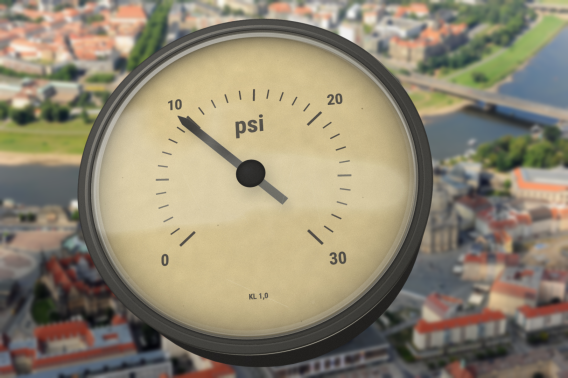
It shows 9.5 (psi)
